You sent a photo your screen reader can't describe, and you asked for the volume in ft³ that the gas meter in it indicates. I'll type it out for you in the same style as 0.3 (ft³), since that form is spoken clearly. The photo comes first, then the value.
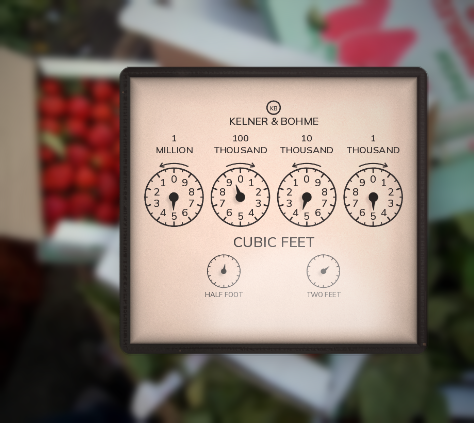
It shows 494500 (ft³)
